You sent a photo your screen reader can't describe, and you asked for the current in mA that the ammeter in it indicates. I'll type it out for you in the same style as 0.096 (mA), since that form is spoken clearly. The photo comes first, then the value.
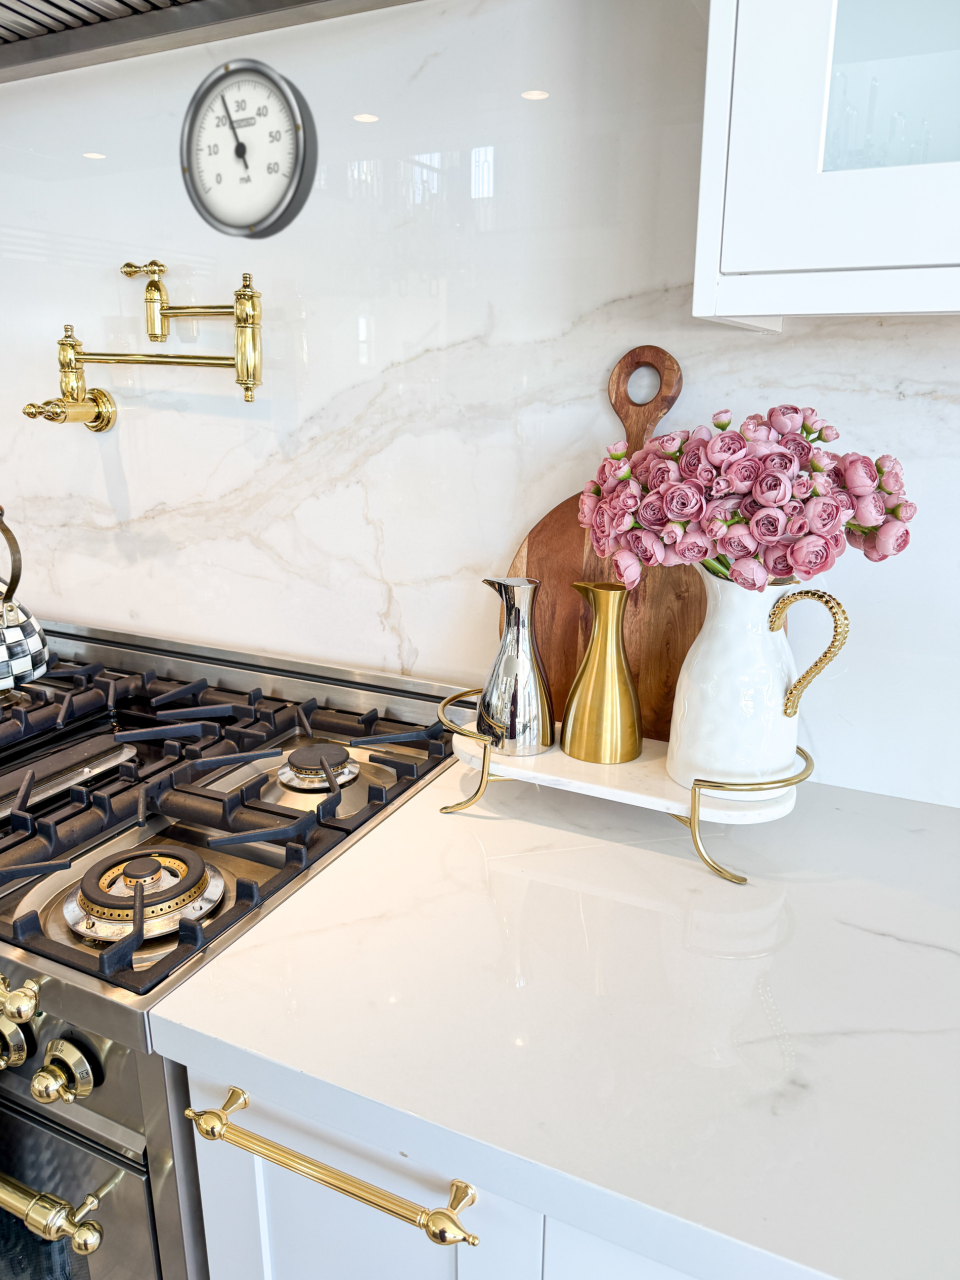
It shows 25 (mA)
